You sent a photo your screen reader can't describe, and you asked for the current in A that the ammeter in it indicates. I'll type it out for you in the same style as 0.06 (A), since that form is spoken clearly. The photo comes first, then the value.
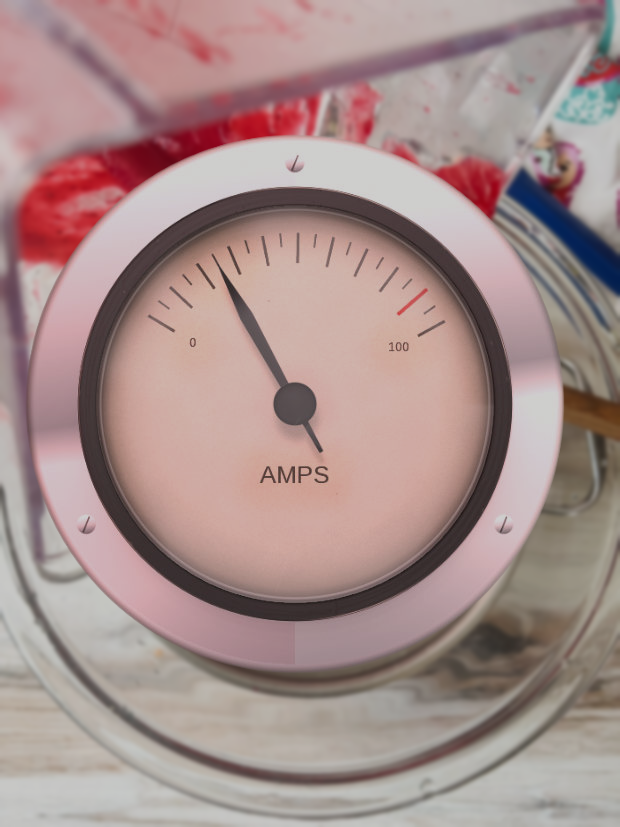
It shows 25 (A)
